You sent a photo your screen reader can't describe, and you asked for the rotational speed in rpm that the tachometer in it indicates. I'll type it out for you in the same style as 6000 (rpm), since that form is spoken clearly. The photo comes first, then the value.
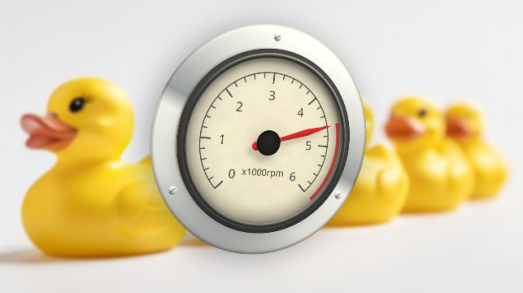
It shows 4600 (rpm)
